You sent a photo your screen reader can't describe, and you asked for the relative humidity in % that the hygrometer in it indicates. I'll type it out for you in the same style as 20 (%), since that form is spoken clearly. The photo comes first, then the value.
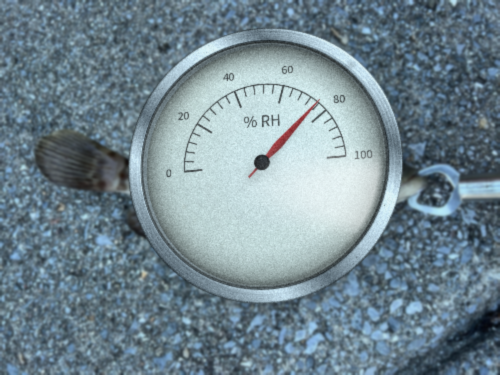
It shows 76 (%)
